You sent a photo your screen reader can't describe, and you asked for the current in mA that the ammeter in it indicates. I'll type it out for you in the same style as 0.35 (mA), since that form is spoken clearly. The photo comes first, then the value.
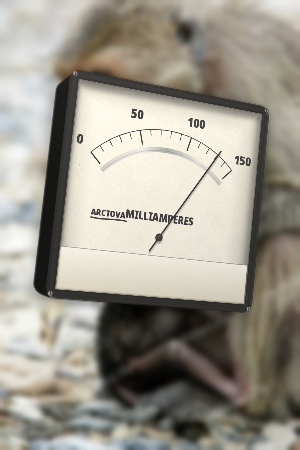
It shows 130 (mA)
